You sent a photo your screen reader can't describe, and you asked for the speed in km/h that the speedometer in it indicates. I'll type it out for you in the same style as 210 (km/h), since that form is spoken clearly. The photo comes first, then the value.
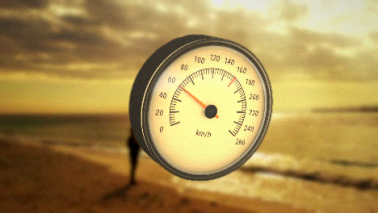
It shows 60 (km/h)
